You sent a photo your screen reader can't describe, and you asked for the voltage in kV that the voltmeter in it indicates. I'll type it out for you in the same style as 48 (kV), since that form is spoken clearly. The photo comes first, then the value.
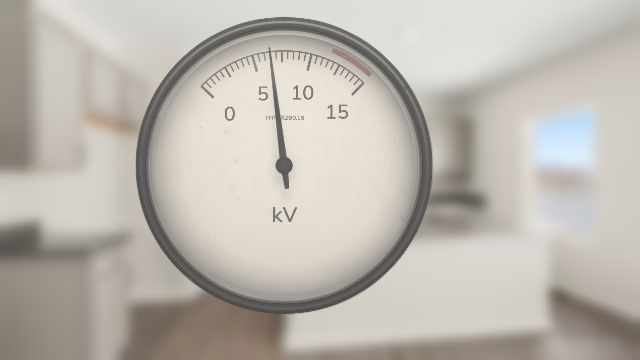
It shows 6.5 (kV)
